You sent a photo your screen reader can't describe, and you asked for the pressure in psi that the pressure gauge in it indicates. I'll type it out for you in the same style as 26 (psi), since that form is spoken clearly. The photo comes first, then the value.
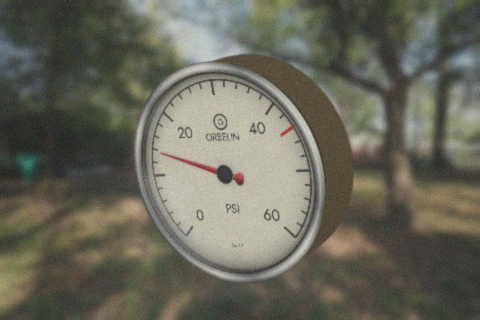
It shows 14 (psi)
